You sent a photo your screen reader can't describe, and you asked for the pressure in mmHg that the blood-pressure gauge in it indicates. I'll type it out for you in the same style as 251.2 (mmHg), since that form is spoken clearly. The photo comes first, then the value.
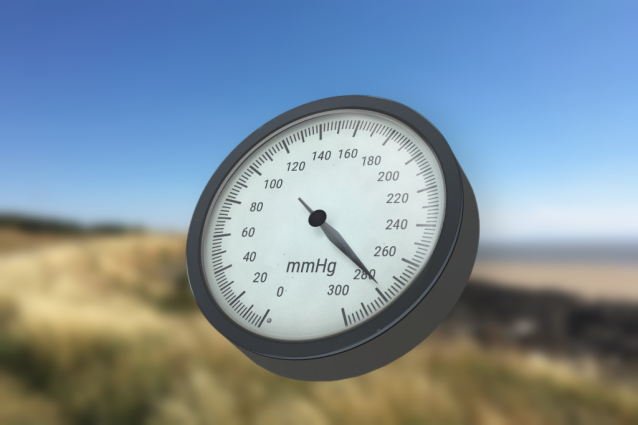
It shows 278 (mmHg)
